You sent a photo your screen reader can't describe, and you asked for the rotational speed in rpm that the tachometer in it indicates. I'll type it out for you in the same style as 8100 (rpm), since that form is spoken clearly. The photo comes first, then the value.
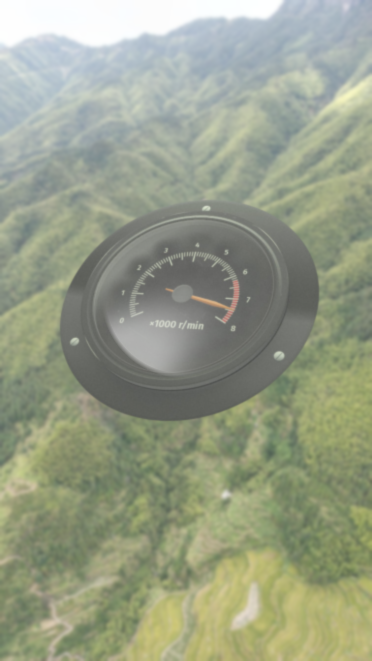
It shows 7500 (rpm)
